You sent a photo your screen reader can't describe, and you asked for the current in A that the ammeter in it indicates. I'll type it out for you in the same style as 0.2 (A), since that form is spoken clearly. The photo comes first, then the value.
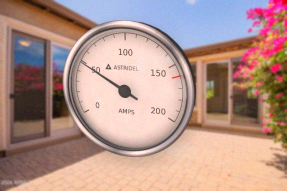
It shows 50 (A)
